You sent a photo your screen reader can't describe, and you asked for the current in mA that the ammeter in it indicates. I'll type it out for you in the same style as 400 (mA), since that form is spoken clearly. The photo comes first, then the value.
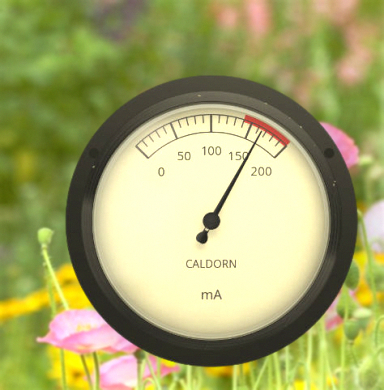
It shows 165 (mA)
